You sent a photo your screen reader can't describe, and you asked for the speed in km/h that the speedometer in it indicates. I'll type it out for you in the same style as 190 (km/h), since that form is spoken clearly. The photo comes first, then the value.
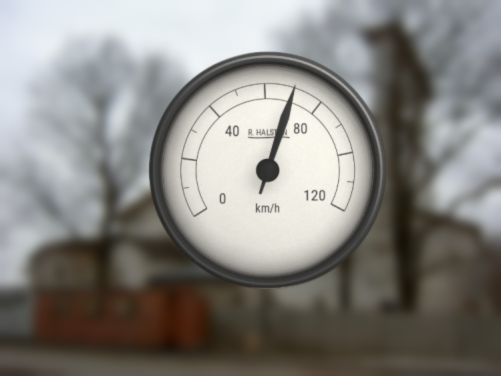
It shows 70 (km/h)
